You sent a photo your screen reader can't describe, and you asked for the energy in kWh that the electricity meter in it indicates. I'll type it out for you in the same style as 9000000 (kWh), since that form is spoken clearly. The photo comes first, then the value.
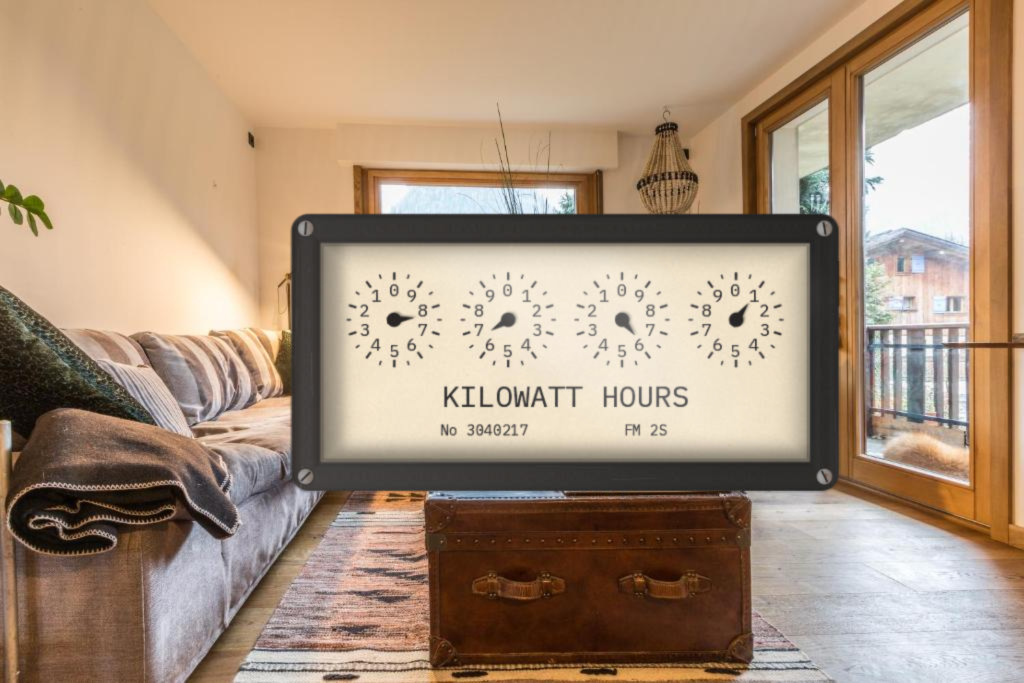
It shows 7661 (kWh)
